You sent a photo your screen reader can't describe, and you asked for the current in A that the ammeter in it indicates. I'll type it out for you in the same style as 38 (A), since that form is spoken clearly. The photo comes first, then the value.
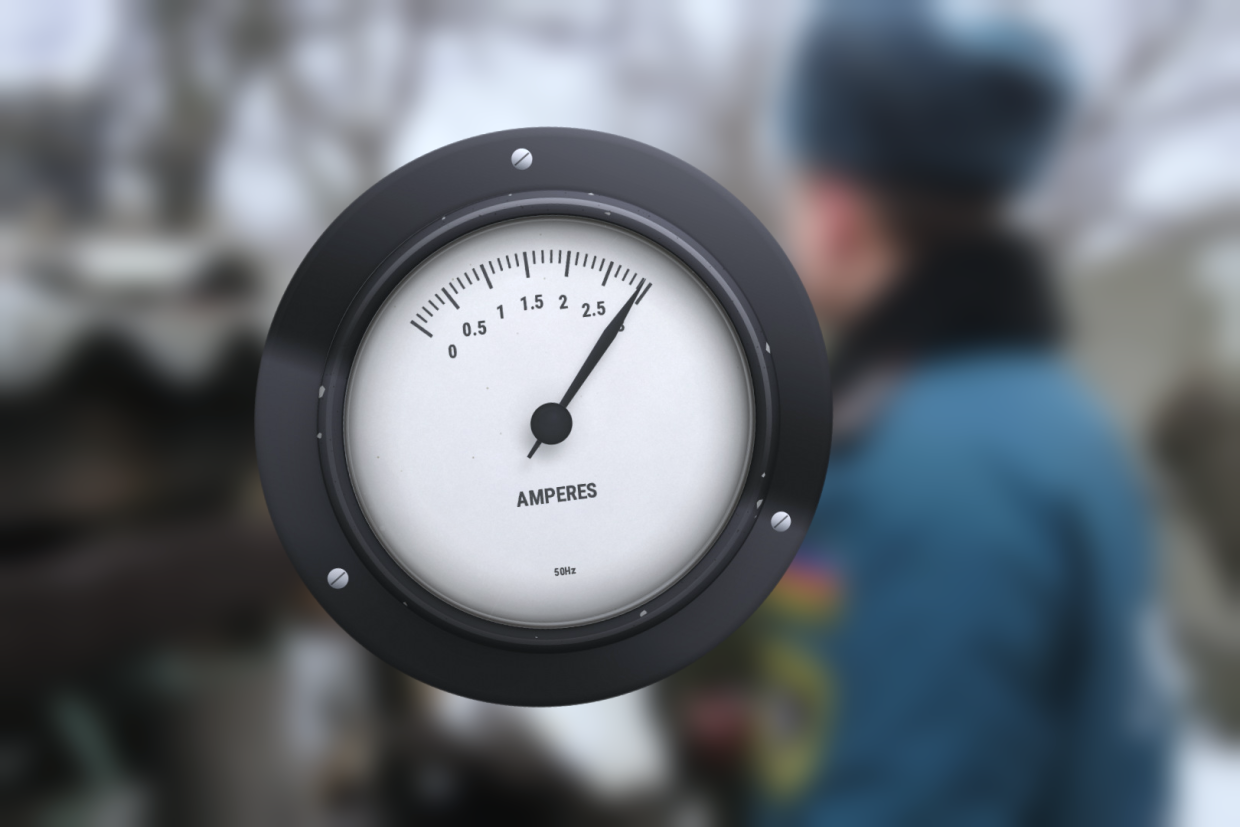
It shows 2.9 (A)
